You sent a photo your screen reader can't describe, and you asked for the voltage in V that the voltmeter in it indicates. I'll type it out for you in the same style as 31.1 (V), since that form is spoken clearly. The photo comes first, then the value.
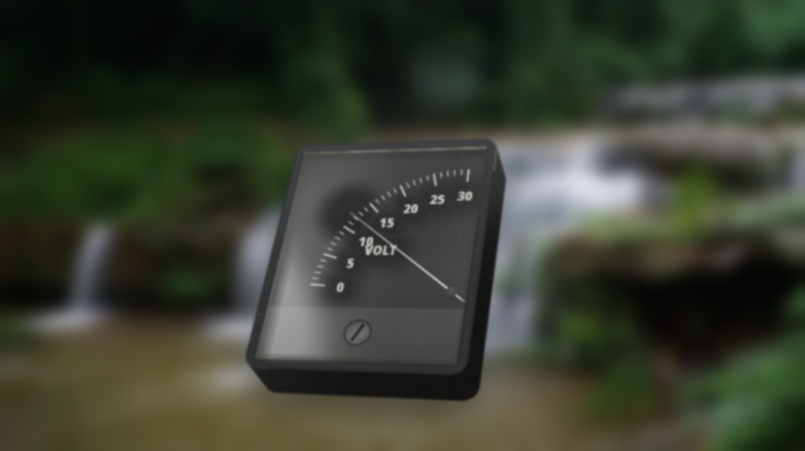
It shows 12 (V)
